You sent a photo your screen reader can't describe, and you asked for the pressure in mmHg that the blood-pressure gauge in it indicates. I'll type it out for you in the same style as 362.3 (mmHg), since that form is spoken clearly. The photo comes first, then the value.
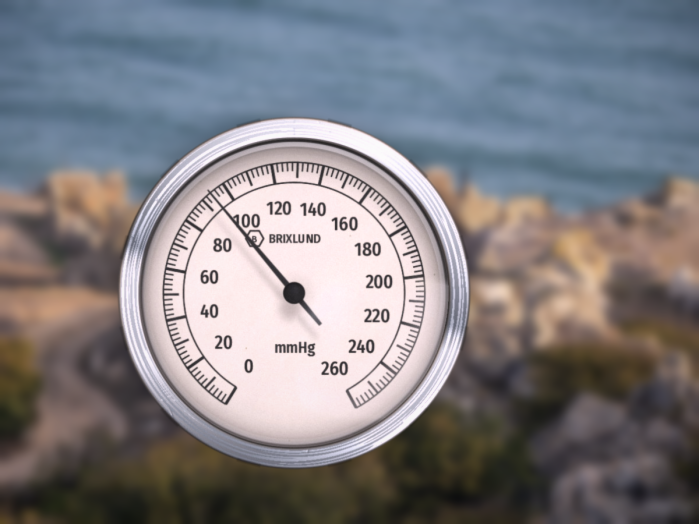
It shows 94 (mmHg)
